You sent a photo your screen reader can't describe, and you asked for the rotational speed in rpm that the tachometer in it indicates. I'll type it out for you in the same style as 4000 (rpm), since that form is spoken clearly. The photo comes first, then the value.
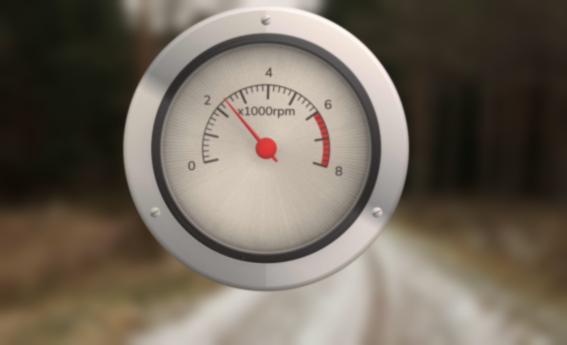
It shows 2400 (rpm)
